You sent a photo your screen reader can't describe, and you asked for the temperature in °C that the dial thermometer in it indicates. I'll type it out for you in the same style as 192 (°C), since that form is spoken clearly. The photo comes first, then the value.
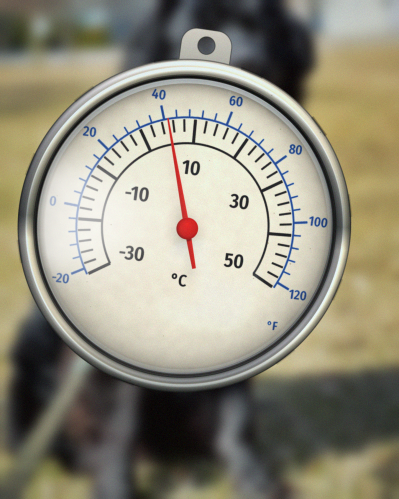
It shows 5 (°C)
